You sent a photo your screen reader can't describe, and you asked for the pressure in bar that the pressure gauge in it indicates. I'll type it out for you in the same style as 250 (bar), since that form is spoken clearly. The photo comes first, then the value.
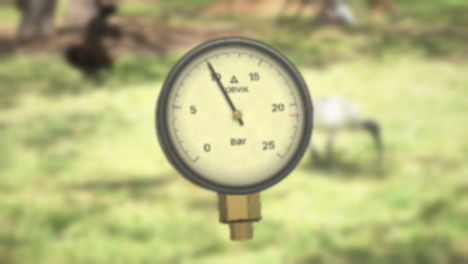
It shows 10 (bar)
